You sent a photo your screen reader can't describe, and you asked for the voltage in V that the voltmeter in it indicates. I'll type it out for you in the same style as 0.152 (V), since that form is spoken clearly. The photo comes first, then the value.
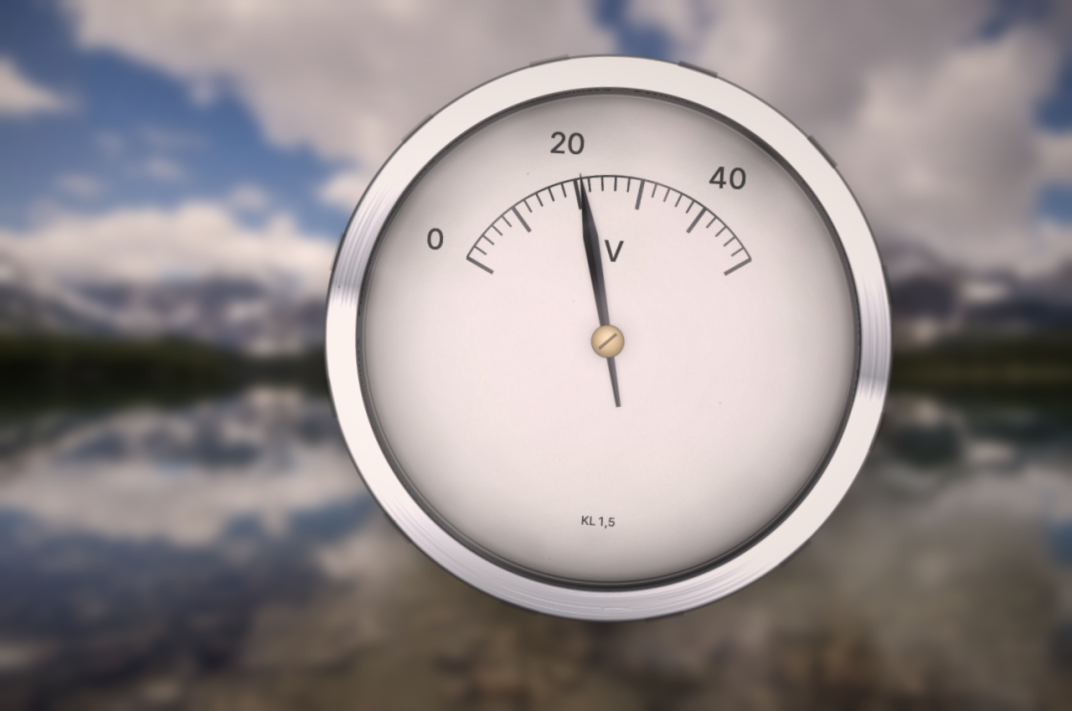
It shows 21 (V)
